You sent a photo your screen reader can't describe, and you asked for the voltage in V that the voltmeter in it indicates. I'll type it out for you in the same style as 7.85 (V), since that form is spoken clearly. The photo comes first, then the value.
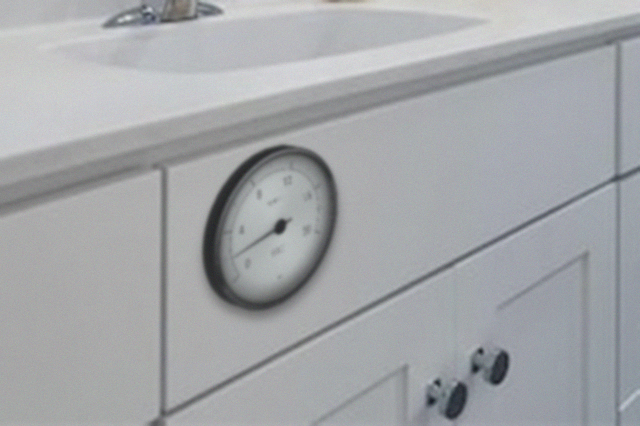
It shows 2 (V)
